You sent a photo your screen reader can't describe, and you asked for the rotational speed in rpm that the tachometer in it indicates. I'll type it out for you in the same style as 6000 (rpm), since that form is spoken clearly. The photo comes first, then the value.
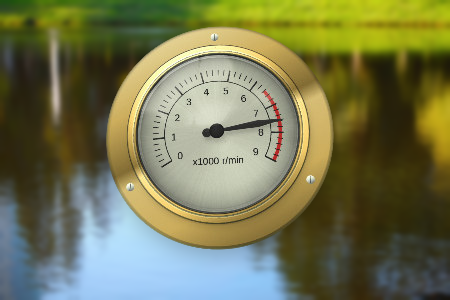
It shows 7600 (rpm)
